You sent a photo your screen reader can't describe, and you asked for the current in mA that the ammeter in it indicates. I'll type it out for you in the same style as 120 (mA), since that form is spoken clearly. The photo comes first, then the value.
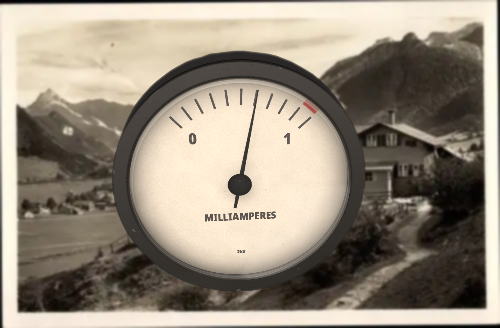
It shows 0.6 (mA)
